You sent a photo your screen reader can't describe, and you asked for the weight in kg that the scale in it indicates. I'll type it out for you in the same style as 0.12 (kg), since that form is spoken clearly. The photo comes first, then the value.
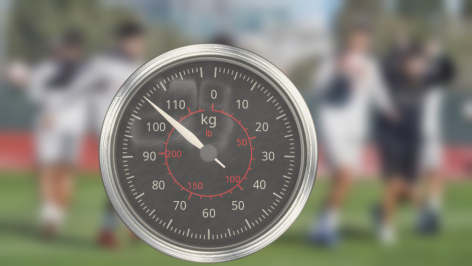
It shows 105 (kg)
